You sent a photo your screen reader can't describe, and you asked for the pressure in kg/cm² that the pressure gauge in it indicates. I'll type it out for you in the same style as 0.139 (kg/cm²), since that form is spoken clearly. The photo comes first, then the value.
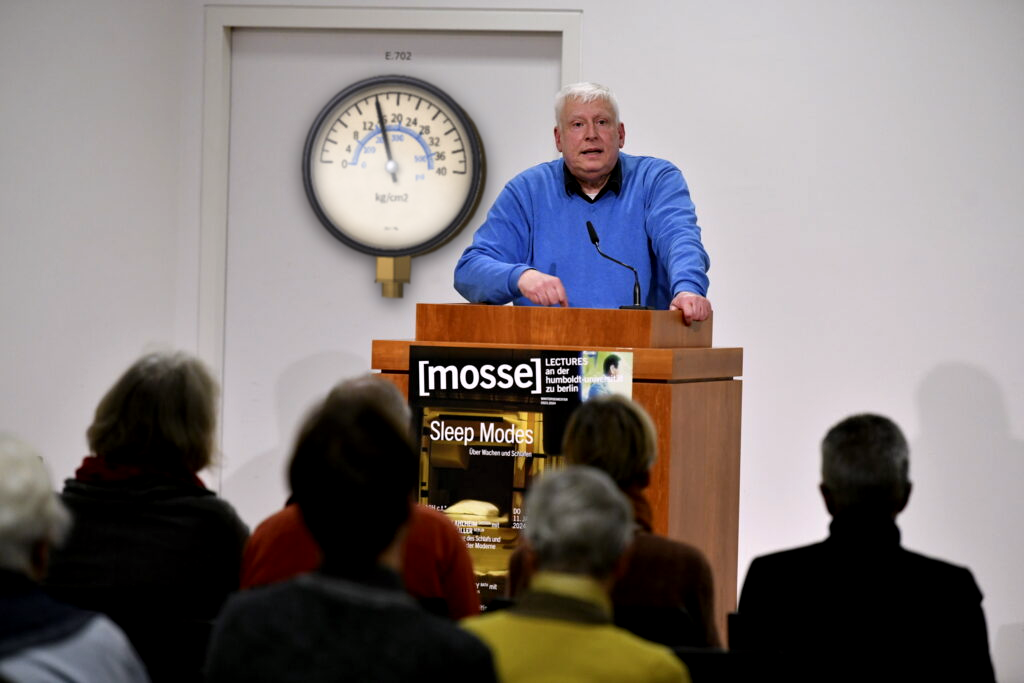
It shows 16 (kg/cm²)
